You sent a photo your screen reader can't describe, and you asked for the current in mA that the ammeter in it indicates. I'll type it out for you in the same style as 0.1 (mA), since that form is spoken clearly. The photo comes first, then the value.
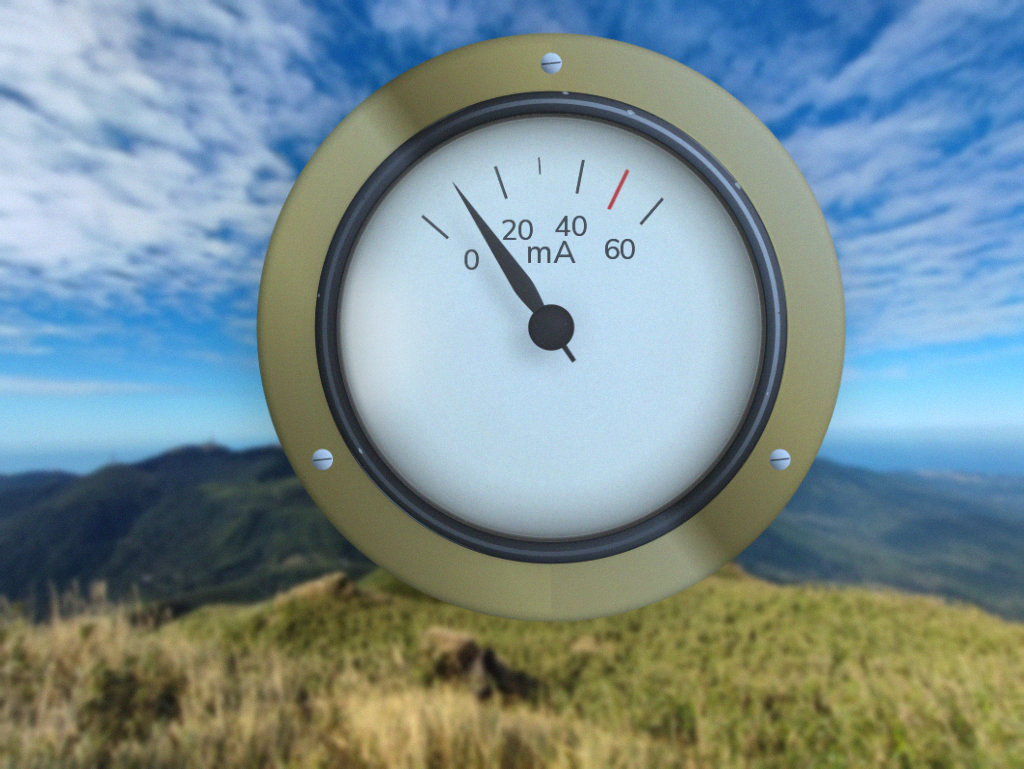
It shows 10 (mA)
